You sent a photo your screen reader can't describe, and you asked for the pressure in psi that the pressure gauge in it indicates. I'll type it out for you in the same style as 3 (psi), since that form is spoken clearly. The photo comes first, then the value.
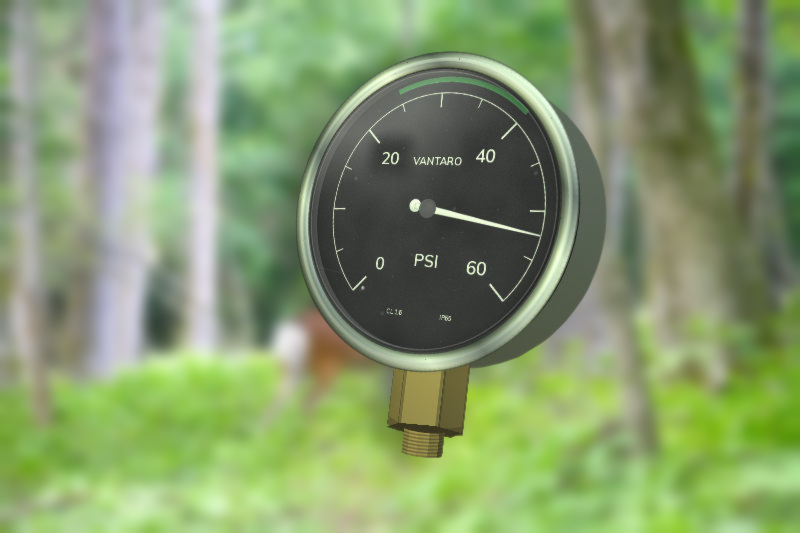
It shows 52.5 (psi)
